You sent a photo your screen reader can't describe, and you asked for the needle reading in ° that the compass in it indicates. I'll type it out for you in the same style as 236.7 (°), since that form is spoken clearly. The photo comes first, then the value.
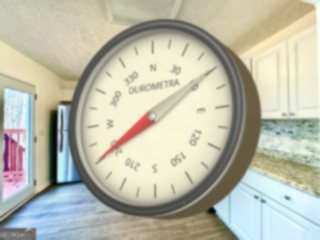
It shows 240 (°)
